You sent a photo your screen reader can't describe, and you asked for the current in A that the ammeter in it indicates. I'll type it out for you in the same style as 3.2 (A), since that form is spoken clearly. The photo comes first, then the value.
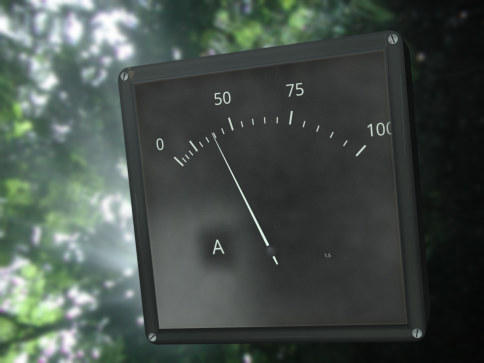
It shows 40 (A)
